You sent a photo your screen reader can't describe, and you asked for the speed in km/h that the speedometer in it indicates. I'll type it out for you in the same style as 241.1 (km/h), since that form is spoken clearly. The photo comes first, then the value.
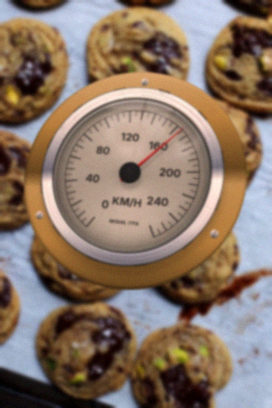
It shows 165 (km/h)
